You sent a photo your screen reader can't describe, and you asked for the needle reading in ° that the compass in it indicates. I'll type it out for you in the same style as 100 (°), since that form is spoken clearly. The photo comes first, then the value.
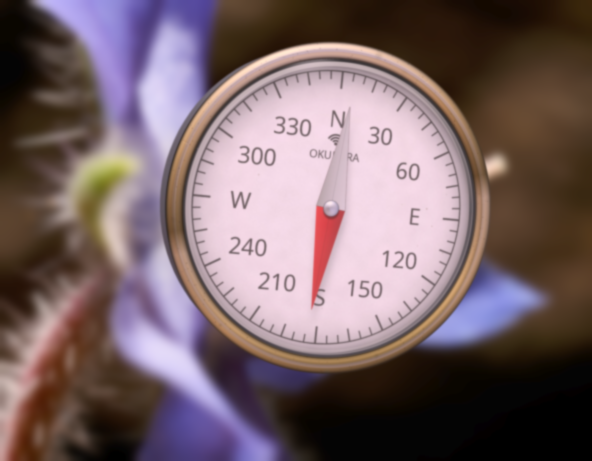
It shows 185 (°)
